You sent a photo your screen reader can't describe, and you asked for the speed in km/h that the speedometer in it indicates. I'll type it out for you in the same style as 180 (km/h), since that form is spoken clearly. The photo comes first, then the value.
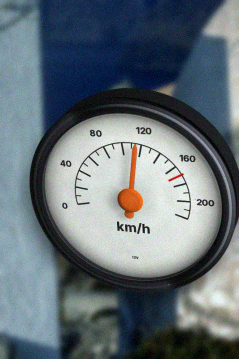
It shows 115 (km/h)
